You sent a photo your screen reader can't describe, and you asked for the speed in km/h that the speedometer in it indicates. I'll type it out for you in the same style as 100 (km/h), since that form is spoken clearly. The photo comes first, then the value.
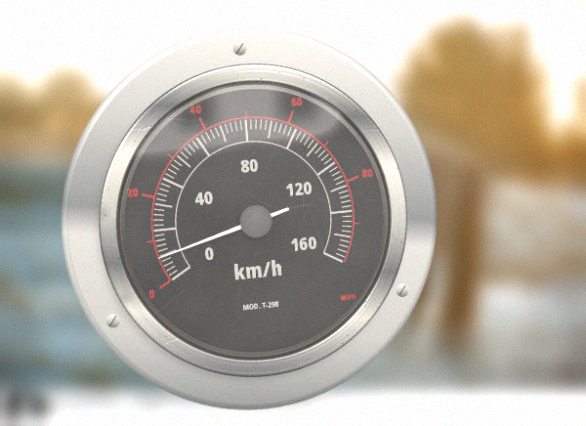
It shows 10 (km/h)
